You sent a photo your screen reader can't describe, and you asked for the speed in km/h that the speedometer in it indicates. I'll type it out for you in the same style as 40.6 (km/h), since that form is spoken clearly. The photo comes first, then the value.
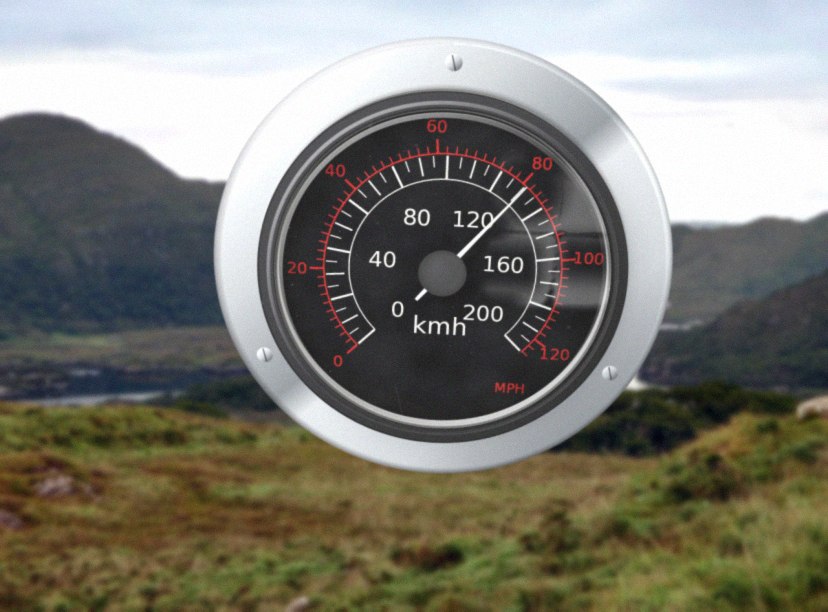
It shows 130 (km/h)
